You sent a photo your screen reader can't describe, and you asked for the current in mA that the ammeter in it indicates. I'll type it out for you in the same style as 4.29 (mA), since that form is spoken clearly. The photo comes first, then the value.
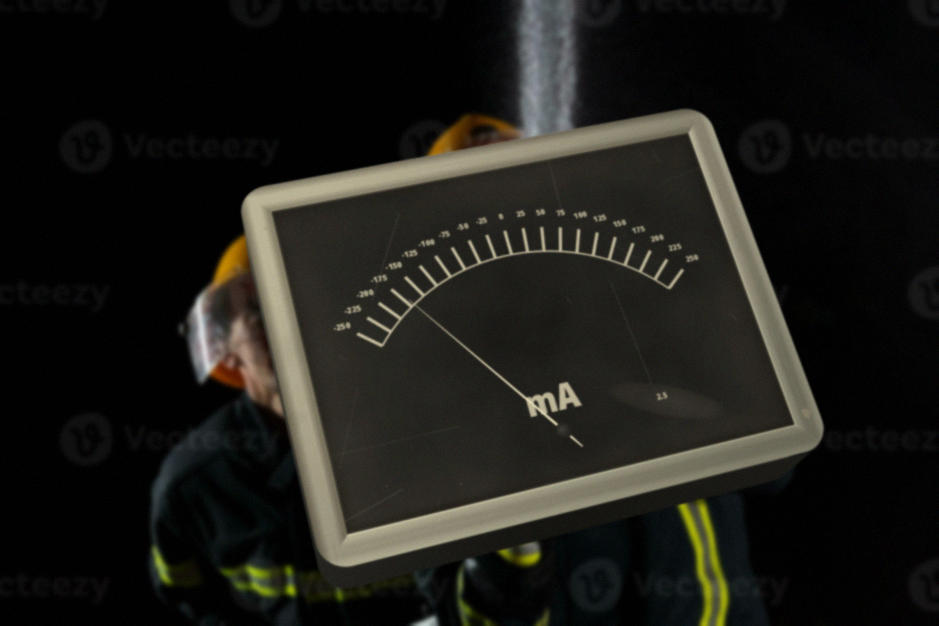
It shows -175 (mA)
